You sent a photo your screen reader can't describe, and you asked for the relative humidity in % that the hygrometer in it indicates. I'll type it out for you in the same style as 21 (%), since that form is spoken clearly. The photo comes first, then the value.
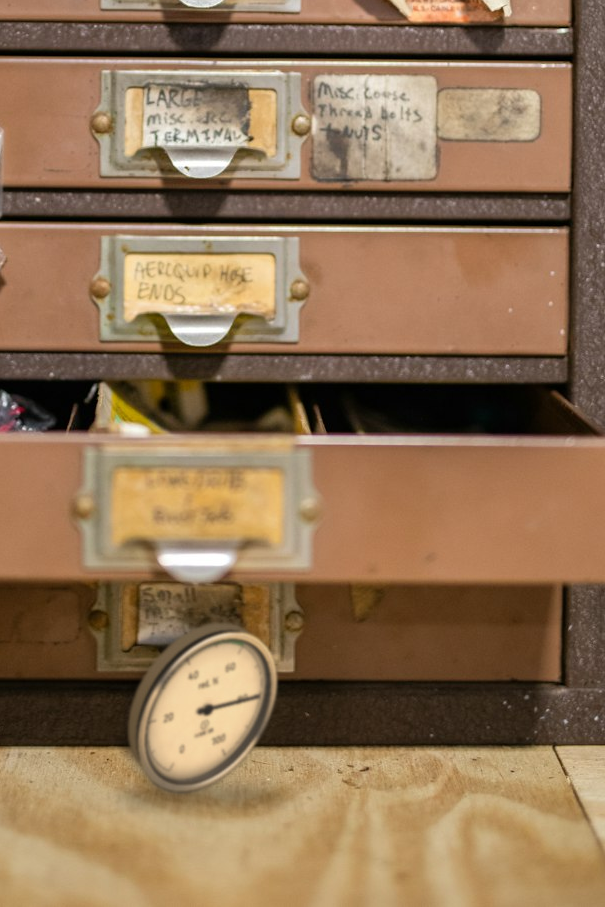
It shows 80 (%)
